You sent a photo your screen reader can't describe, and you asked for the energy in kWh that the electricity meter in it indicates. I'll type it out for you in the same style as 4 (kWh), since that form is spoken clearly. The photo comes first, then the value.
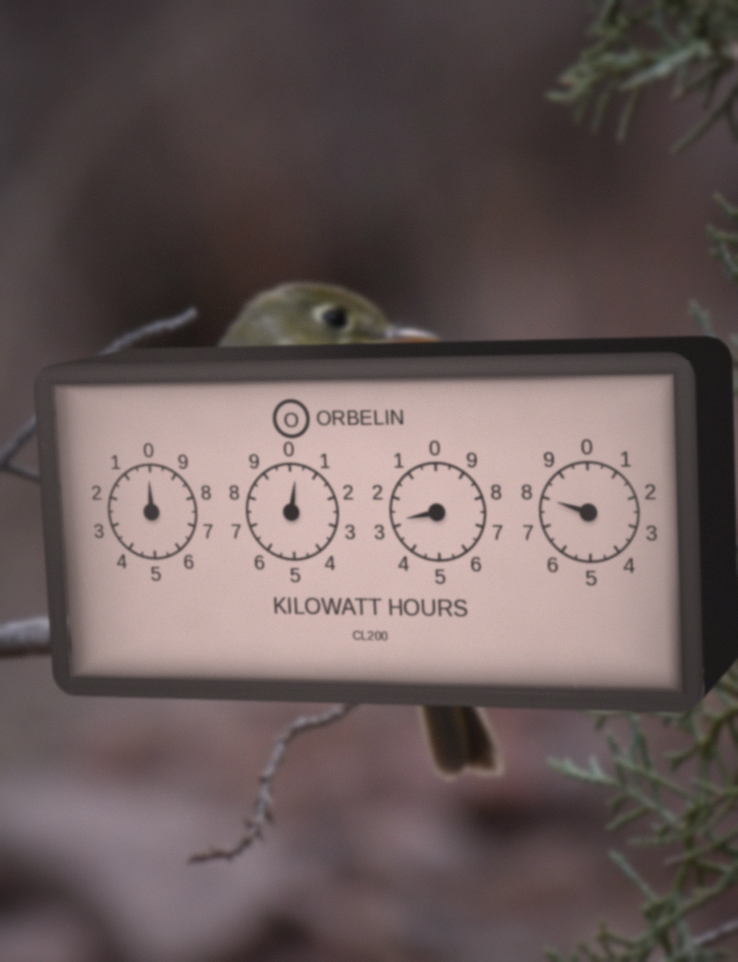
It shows 28 (kWh)
